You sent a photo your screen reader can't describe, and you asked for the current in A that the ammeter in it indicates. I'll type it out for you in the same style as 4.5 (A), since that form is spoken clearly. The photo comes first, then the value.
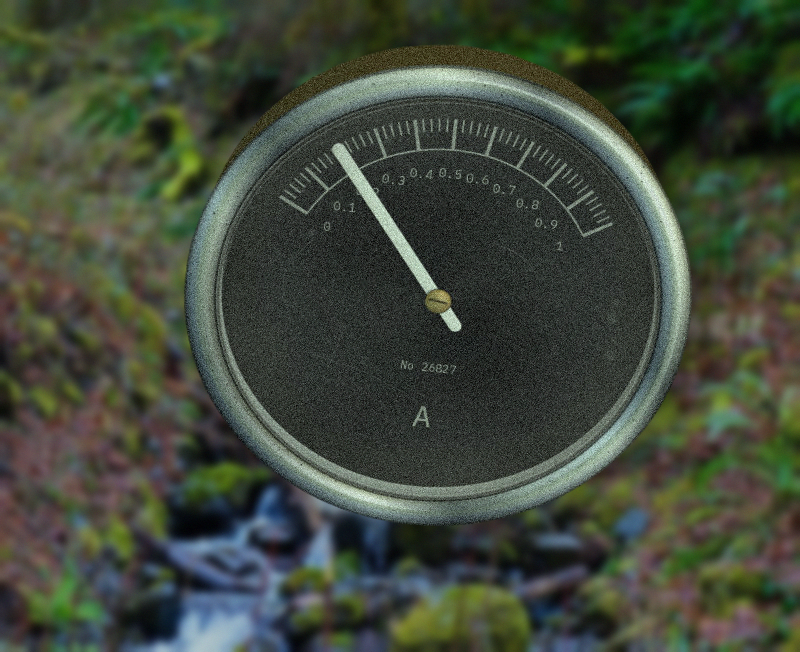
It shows 0.2 (A)
